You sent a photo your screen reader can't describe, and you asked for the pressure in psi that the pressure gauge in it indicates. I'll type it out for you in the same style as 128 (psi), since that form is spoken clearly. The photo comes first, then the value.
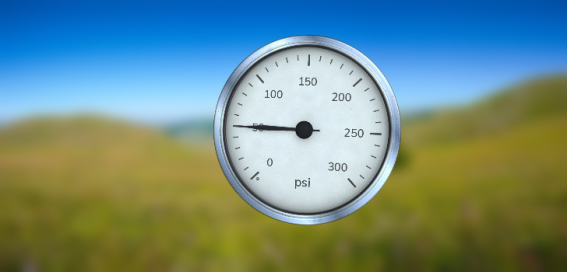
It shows 50 (psi)
